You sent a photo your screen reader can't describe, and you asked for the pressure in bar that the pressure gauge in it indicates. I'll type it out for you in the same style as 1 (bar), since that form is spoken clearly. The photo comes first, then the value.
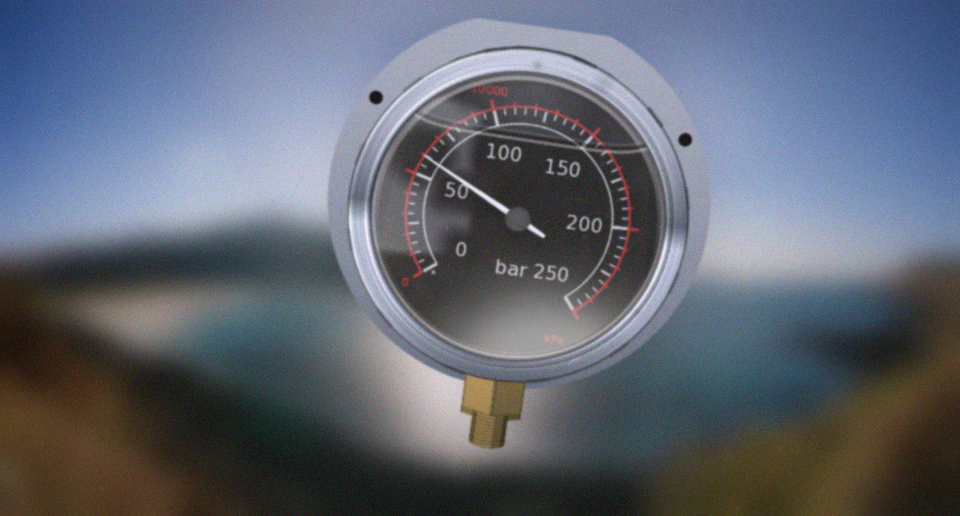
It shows 60 (bar)
